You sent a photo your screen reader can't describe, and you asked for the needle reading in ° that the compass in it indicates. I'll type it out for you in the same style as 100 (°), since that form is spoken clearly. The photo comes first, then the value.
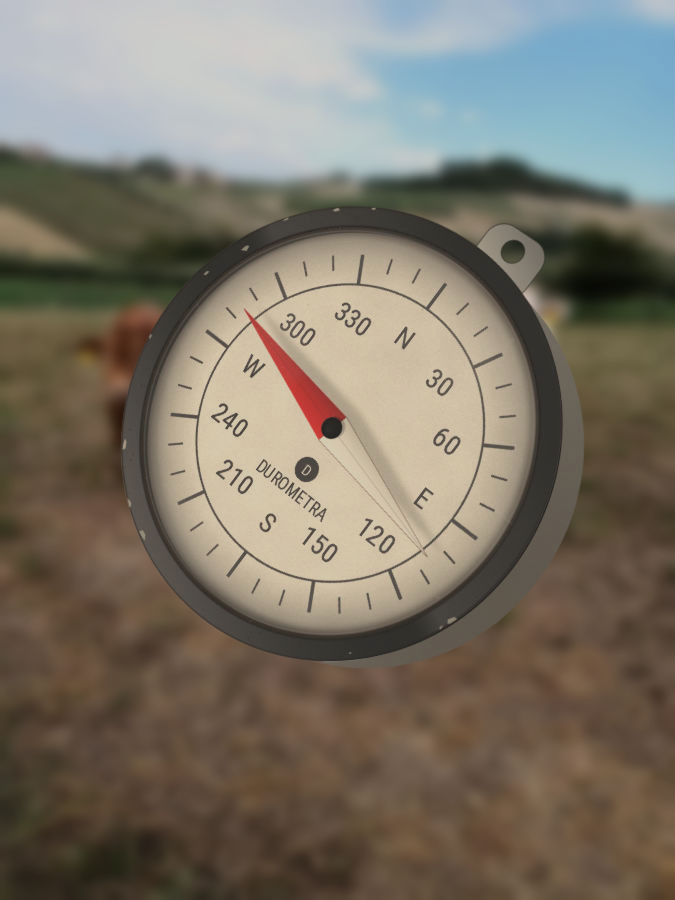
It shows 285 (°)
